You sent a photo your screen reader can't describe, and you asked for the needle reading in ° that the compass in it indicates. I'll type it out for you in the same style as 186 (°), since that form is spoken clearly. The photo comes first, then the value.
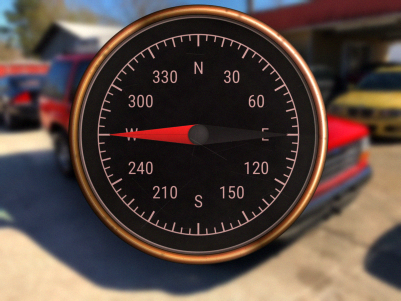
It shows 270 (°)
